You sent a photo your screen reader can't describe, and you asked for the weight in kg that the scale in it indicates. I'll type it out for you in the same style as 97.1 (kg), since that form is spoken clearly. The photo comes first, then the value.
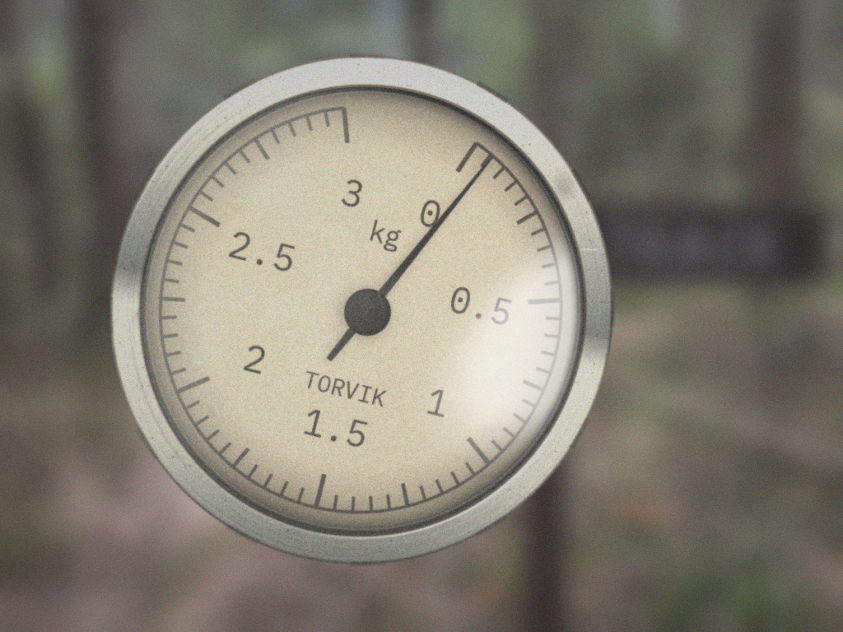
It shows 0.05 (kg)
